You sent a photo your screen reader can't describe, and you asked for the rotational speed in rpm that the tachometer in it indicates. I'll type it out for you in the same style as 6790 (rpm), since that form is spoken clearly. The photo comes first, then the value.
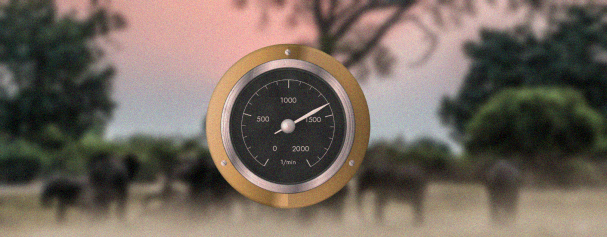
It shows 1400 (rpm)
